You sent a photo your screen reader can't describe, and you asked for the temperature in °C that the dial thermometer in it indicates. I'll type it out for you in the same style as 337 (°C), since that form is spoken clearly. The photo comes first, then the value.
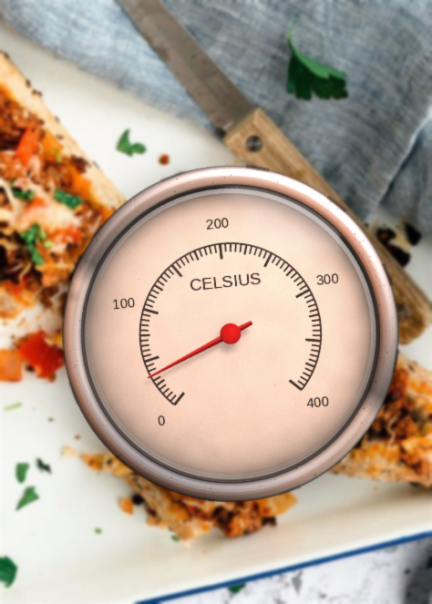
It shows 35 (°C)
